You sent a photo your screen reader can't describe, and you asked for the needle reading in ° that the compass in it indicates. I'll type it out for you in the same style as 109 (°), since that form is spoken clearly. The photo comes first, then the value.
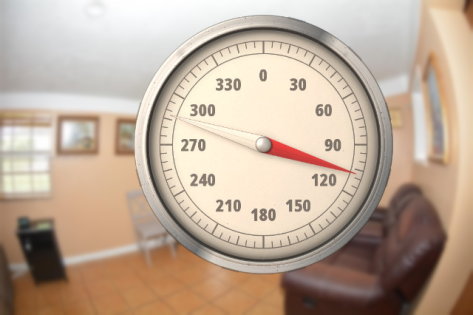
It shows 107.5 (°)
